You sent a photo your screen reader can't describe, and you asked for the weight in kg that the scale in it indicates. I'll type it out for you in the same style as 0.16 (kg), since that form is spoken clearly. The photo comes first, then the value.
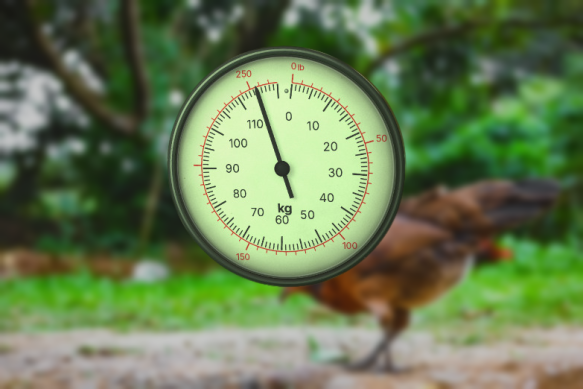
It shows 115 (kg)
